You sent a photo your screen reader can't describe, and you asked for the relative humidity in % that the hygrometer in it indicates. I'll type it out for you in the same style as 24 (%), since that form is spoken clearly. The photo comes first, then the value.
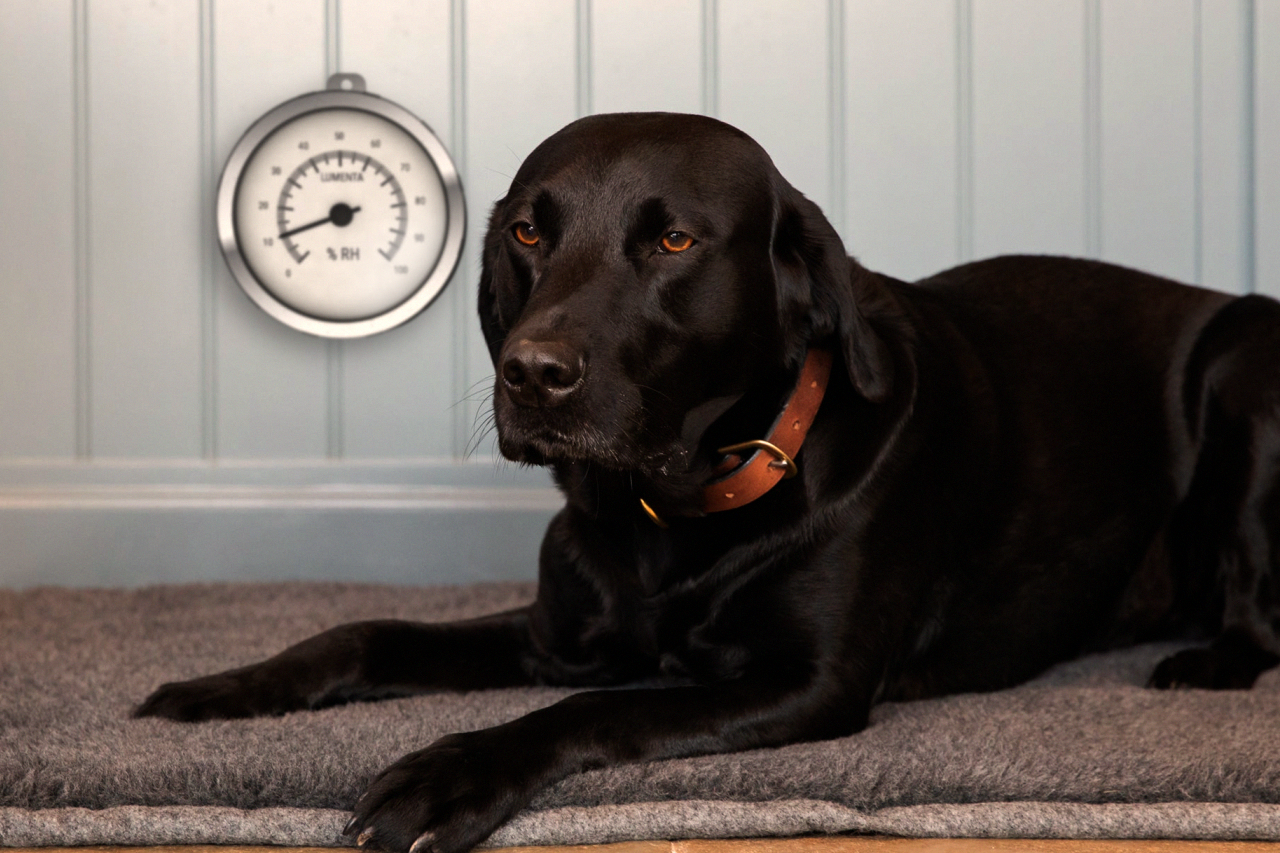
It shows 10 (%)
